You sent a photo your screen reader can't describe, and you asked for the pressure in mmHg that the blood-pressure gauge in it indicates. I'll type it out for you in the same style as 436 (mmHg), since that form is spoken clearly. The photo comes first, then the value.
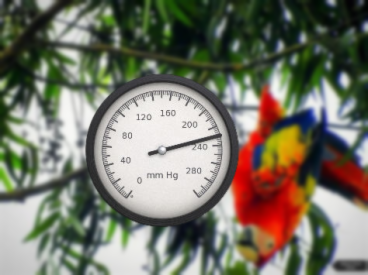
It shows 230 (mmHg)
